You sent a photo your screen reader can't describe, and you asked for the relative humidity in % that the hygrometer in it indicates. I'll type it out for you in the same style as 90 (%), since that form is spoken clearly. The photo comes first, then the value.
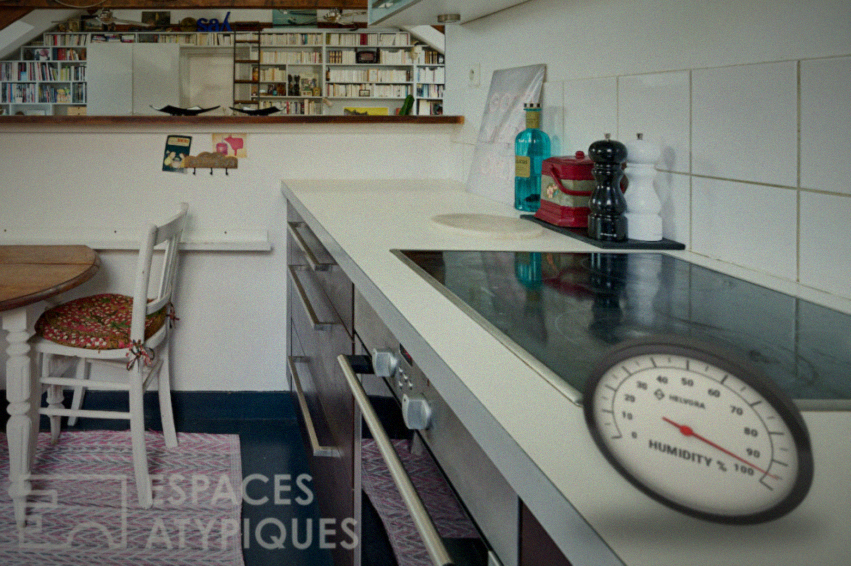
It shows 95 (%)
